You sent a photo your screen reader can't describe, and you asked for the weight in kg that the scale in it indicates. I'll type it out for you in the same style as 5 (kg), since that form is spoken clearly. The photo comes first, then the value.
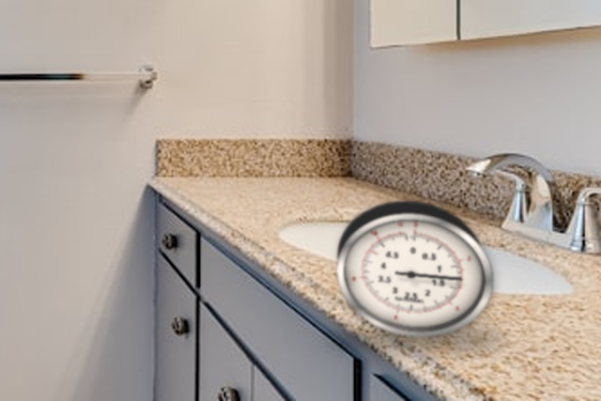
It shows 1.25 (kg)
